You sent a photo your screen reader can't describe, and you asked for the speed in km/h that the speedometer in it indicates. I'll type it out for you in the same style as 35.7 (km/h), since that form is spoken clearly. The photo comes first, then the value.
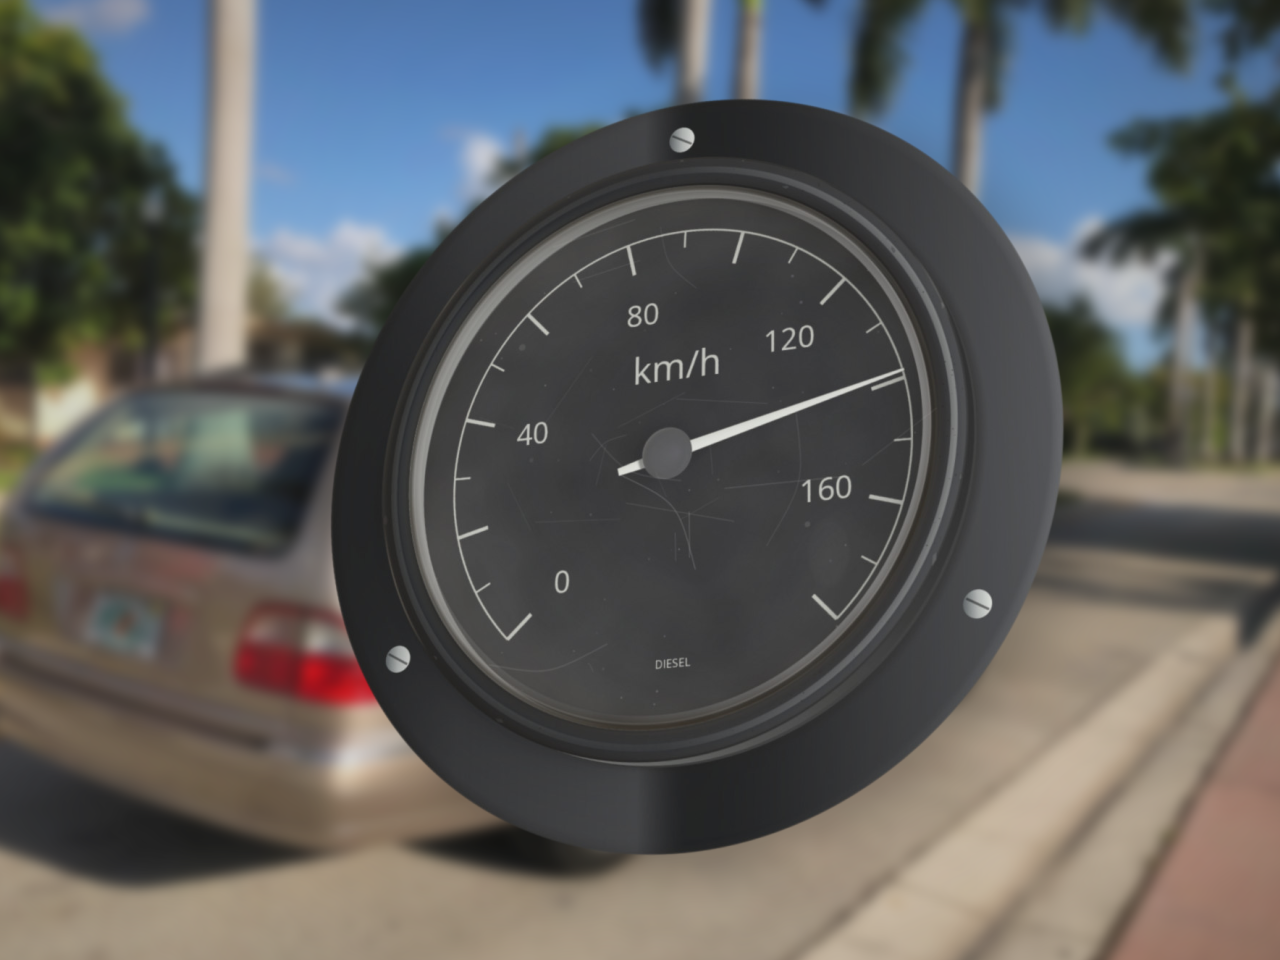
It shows 140 (km/h)
